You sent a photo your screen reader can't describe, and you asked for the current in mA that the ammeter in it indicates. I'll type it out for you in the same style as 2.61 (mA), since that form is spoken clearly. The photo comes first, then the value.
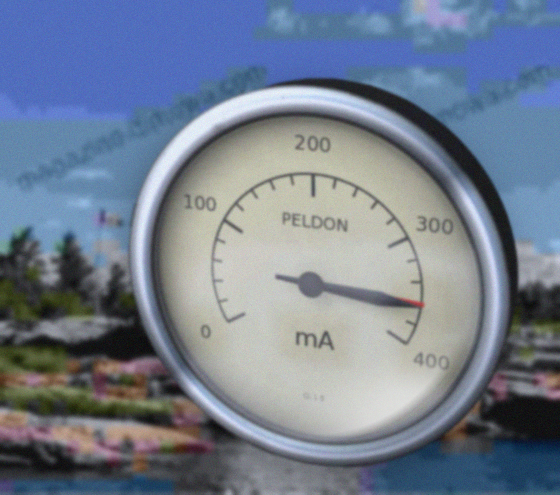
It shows 360 (mA)
